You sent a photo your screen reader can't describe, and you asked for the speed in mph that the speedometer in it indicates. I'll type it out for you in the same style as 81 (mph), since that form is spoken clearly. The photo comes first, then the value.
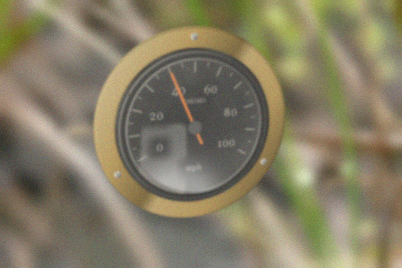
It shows 40 (mph)
